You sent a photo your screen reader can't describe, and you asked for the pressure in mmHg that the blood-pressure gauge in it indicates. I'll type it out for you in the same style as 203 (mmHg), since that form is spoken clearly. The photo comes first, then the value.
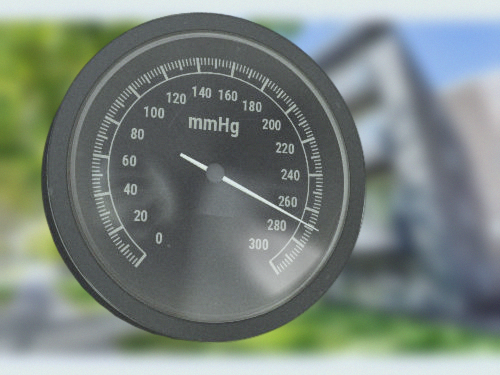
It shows 270 (mmHg)
